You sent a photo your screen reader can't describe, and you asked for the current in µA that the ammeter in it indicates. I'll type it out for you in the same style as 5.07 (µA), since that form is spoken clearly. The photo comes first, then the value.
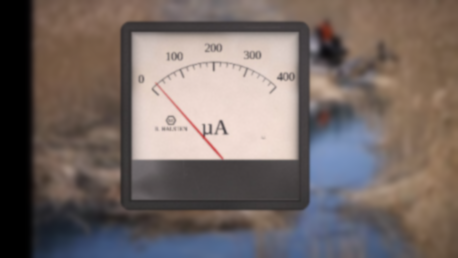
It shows 20 (µA)
